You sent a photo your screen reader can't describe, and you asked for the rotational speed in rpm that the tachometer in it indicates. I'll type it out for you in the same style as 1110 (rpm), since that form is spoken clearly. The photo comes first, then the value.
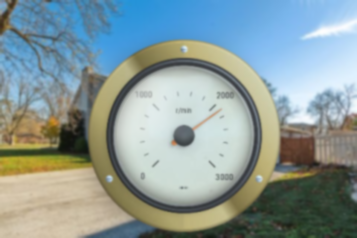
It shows 2100 (rpm)
